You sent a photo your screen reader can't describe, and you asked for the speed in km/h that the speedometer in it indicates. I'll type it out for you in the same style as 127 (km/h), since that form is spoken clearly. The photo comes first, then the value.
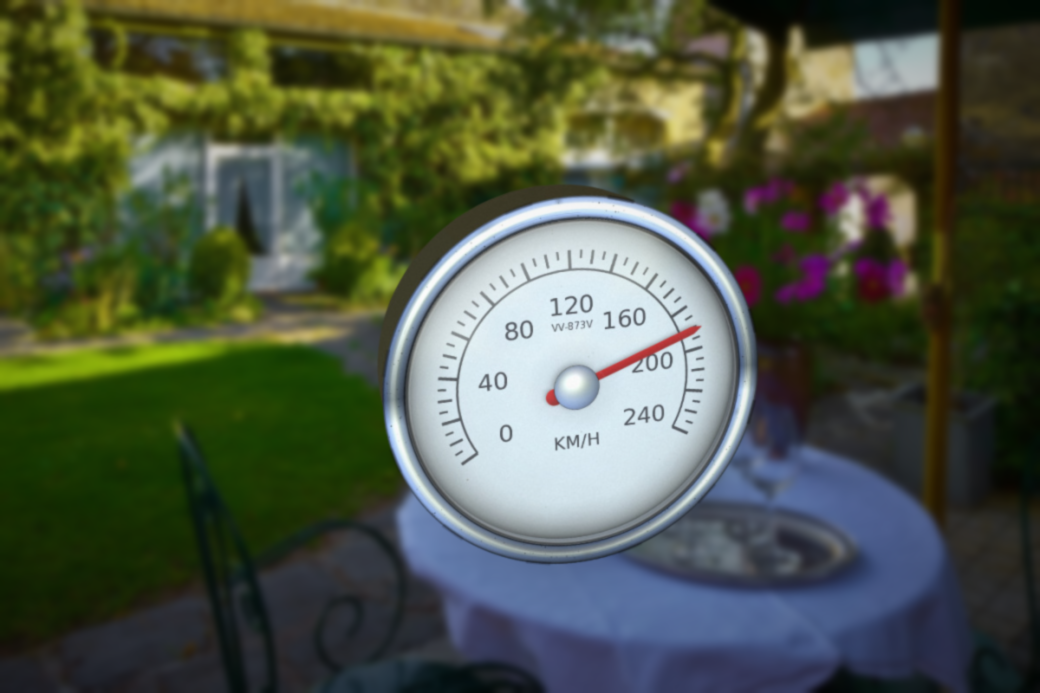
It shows 190 (km/h)
